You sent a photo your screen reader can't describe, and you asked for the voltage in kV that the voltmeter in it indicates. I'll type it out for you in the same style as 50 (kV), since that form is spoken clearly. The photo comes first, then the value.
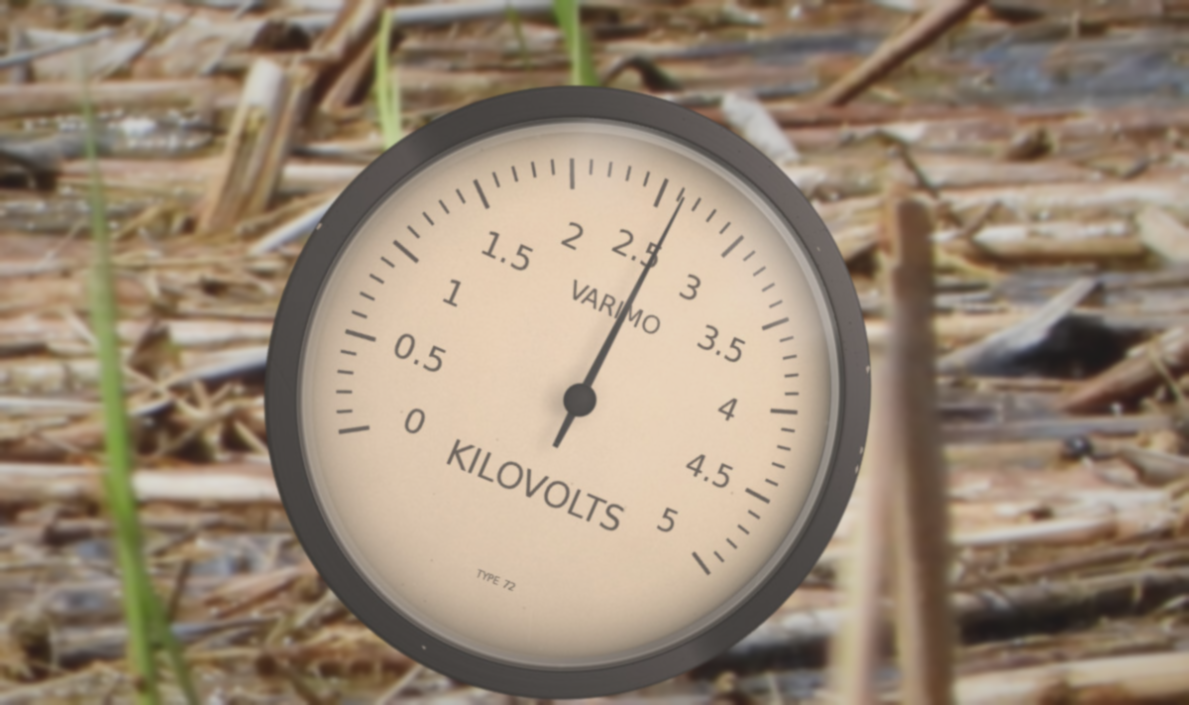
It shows 2.6 (kV)
